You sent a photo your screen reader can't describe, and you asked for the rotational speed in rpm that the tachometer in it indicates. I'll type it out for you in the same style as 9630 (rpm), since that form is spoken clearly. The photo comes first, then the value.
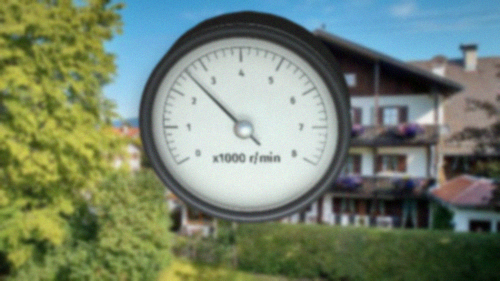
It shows 2600 (rpm)
